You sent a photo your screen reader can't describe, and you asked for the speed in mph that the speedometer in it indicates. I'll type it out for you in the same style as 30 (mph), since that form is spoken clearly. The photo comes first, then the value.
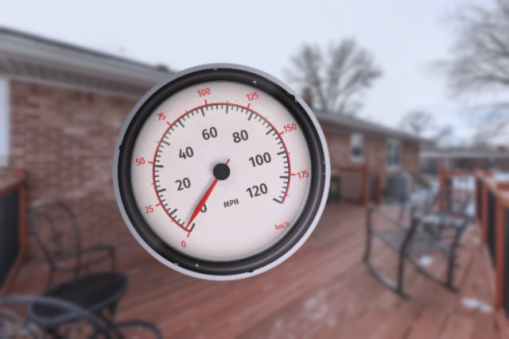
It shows 2 (mph)
